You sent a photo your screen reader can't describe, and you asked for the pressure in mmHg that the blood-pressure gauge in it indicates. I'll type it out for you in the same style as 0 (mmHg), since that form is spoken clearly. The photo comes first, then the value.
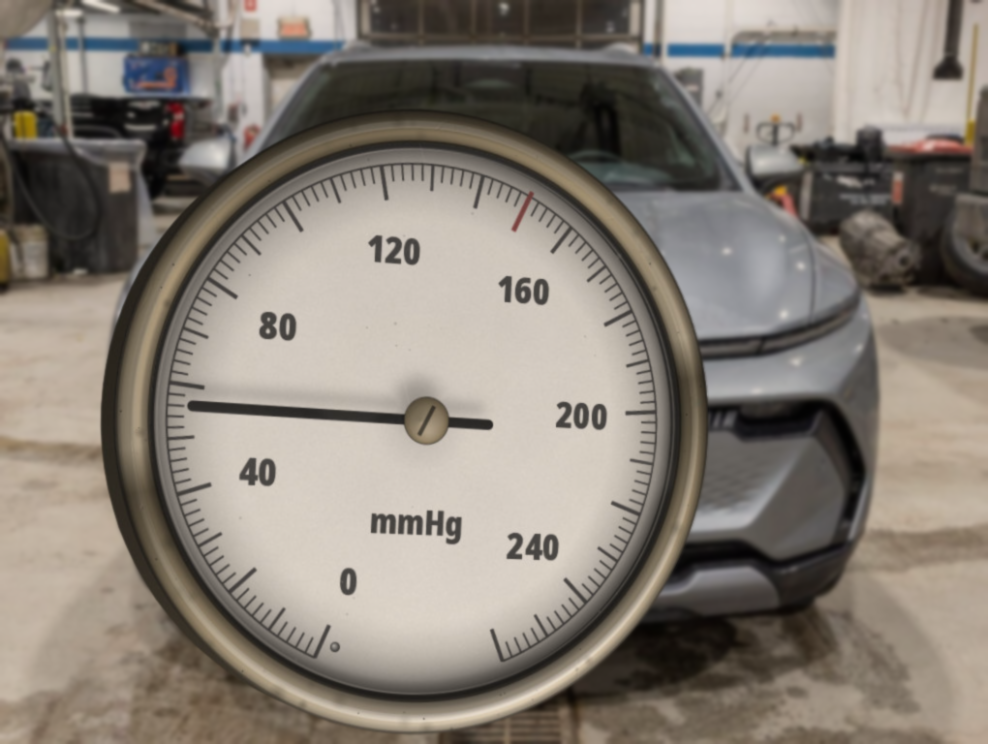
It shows 56 (mmHg)
